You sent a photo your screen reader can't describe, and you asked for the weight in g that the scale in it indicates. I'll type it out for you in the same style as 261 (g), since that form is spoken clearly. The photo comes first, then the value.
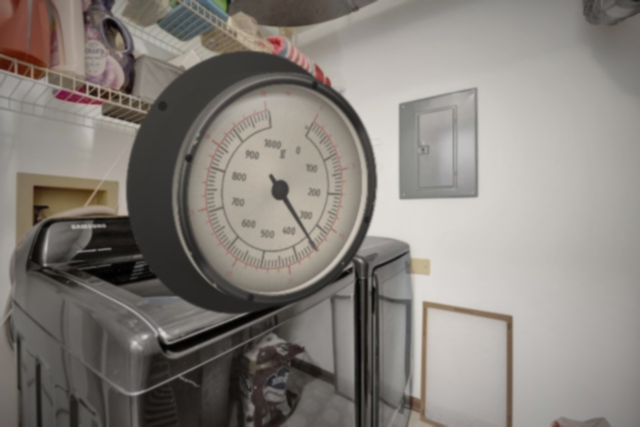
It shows 350 (g)
